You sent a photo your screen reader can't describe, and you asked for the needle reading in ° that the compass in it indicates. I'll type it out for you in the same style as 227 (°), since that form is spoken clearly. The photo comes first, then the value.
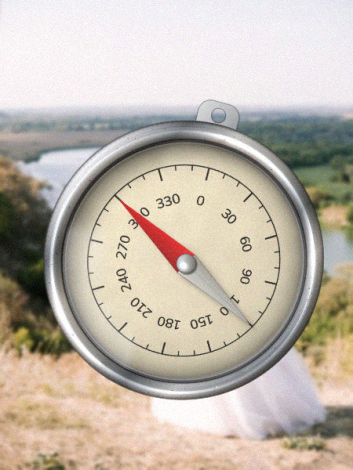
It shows 300 (°)
